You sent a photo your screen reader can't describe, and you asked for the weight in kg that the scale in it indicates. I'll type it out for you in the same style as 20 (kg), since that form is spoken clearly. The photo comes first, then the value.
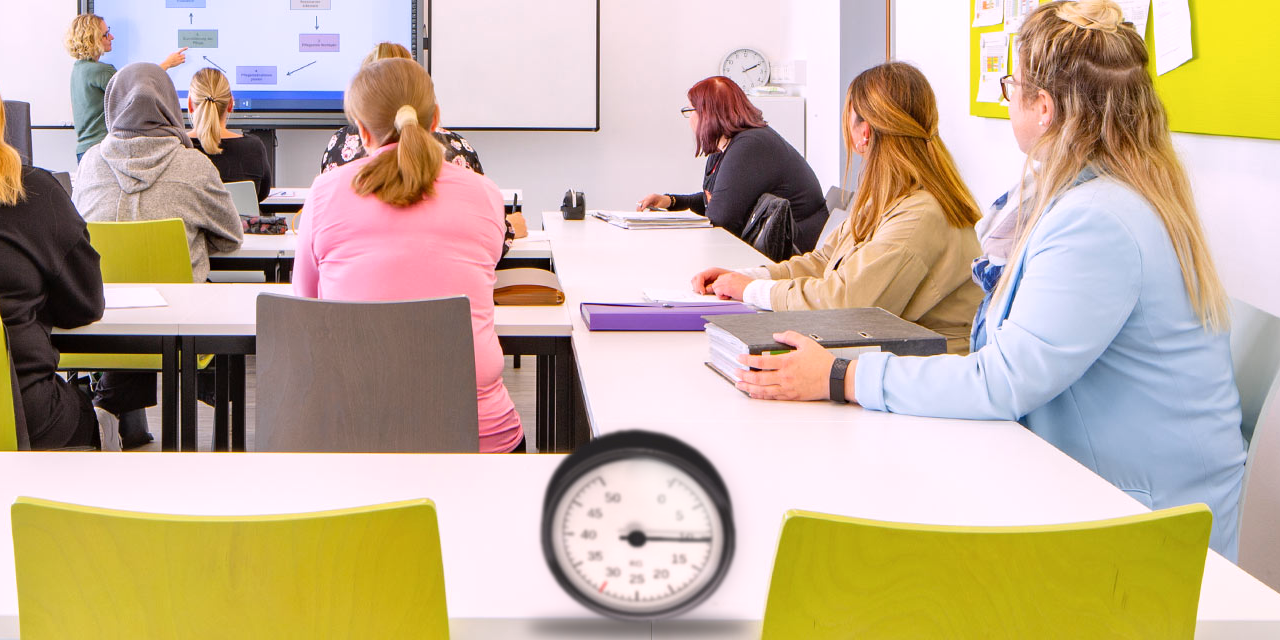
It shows 10 (kg)
